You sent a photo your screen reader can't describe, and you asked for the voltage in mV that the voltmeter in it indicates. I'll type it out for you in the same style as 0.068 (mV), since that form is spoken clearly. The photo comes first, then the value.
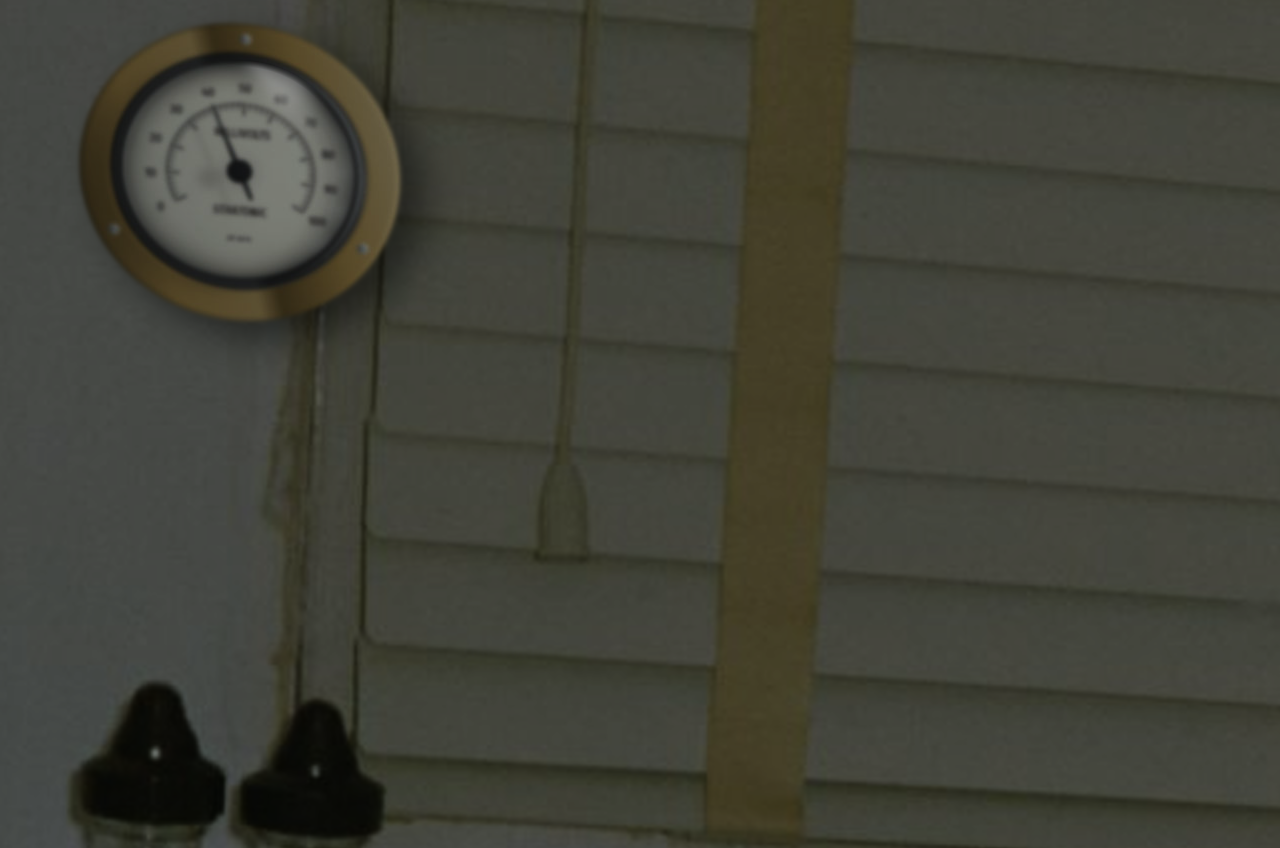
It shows 40 (mV)
